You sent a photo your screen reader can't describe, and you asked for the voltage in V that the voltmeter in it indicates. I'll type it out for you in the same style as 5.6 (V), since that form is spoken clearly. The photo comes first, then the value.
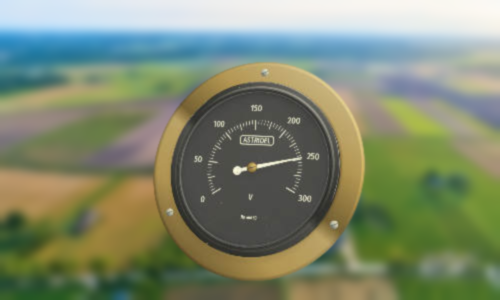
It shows 250 (V)
